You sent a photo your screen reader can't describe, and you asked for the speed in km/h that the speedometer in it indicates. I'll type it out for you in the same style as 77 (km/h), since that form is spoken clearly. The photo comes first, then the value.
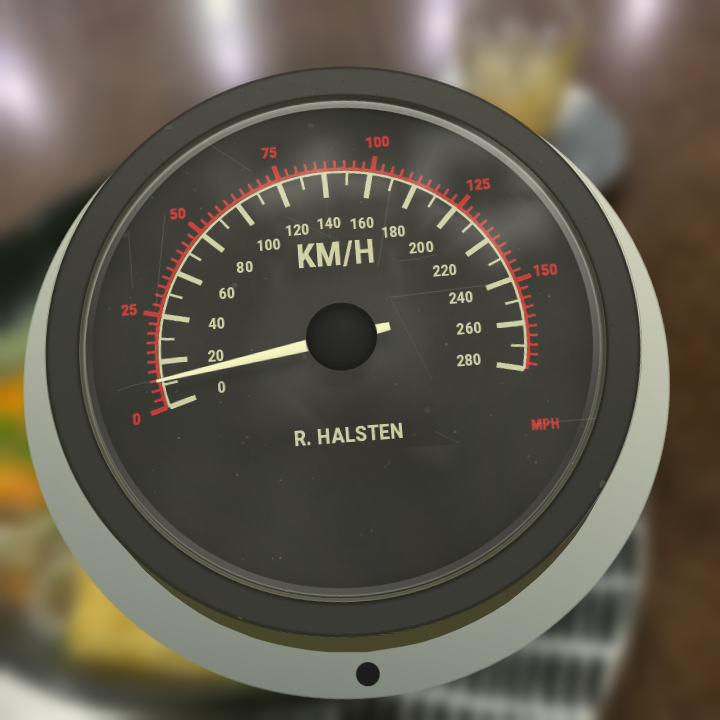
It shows 10 (km/h)
